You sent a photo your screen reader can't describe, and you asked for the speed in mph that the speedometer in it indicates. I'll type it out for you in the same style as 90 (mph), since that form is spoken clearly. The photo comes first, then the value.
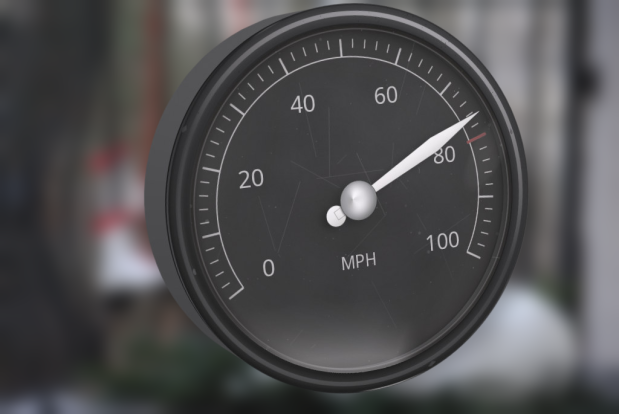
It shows 76 (mph)
